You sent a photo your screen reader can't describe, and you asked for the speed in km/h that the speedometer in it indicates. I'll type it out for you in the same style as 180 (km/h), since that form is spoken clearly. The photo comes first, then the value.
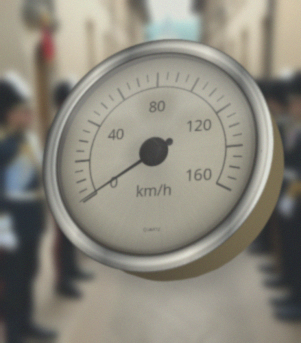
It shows 0 (km/h)
